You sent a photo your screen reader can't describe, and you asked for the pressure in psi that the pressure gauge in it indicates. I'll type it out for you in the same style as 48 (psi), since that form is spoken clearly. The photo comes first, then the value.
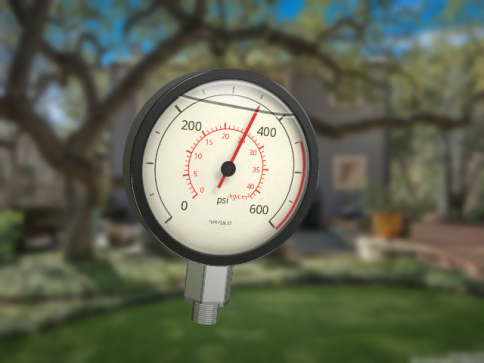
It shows 350 (psi)
